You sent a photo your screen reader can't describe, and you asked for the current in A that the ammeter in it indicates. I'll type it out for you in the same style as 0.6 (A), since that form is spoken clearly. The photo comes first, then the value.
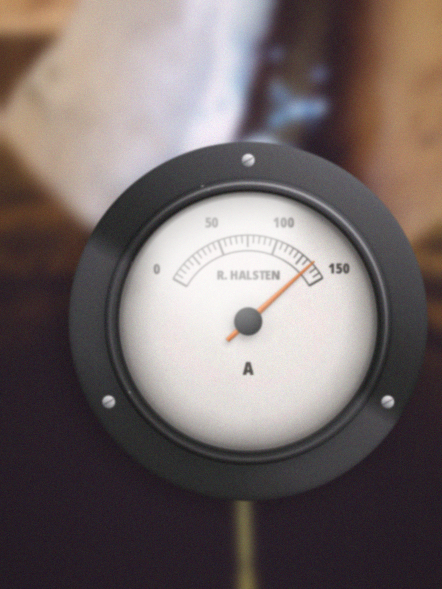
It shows 135 (A)
